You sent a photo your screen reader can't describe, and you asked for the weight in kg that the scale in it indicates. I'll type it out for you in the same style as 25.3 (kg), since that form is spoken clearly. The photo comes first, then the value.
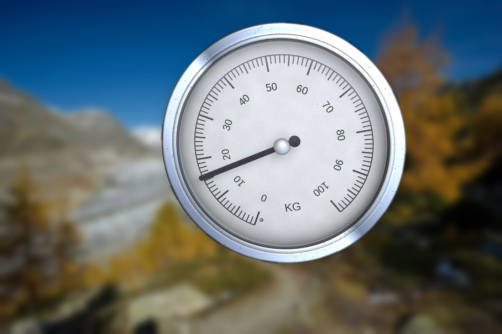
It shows 16 (kg)
